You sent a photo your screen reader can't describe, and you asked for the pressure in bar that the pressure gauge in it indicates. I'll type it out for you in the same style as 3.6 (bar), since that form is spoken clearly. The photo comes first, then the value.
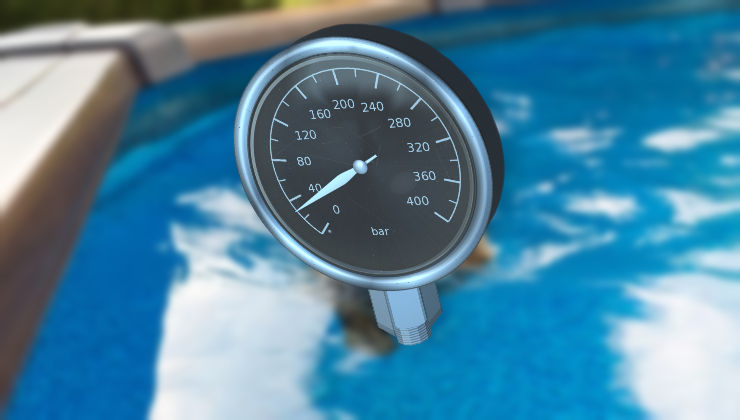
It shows 30 (bar)
